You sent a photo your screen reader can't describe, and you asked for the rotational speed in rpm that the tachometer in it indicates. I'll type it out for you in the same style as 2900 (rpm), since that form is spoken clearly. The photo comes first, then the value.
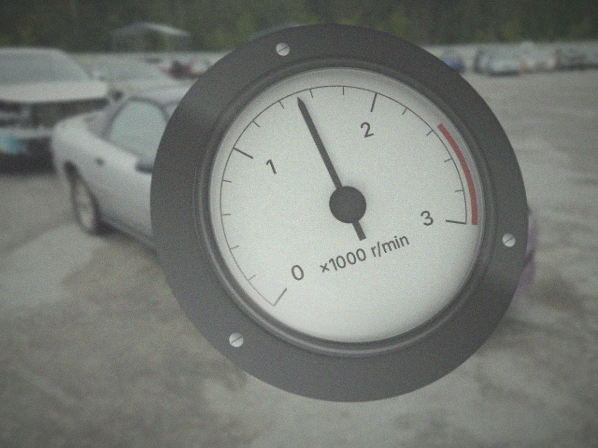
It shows 1500 (rpm)
